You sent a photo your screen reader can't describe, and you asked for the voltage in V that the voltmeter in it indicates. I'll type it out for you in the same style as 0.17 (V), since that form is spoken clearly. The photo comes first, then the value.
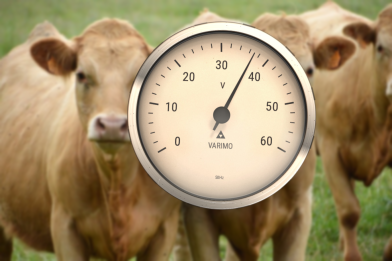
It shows 37 (V)
